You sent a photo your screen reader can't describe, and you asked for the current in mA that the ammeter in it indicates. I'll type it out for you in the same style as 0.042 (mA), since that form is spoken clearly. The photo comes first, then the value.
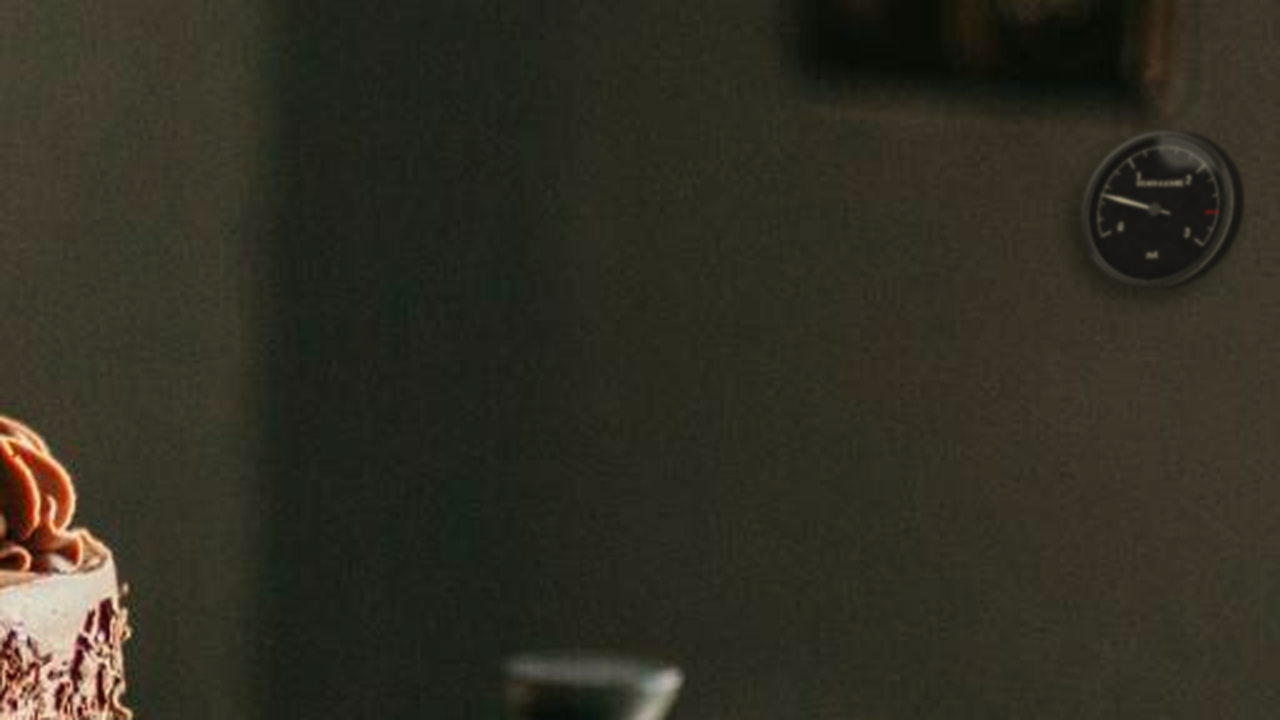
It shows 0.5 (mA)
